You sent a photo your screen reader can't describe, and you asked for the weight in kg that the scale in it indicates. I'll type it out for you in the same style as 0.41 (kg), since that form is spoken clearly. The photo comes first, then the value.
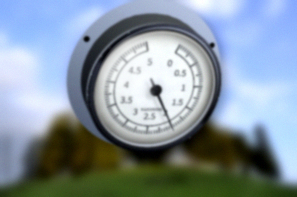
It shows 2 (kg)
